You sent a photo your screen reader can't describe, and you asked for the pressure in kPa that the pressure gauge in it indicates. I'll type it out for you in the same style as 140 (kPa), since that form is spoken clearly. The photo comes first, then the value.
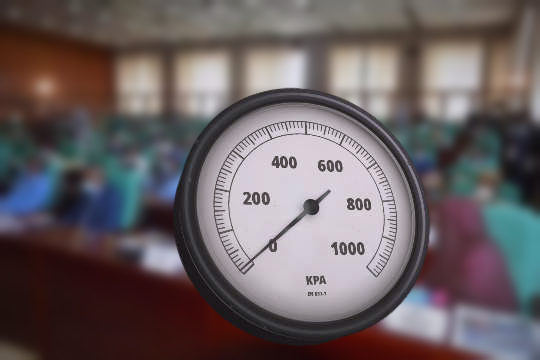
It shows 10 (kPa)
